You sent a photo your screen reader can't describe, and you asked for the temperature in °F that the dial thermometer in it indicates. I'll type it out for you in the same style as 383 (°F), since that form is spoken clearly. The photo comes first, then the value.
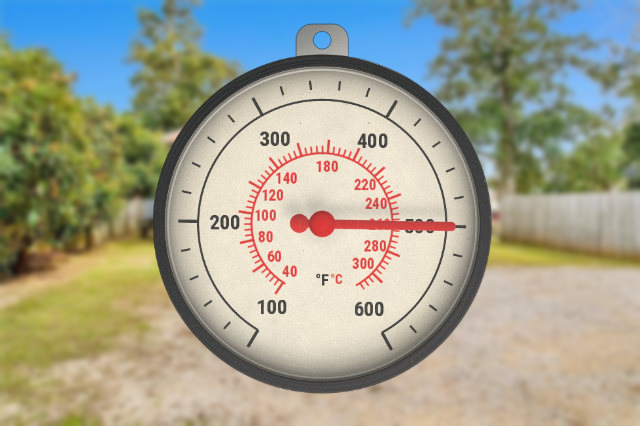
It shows 500 (°F)
